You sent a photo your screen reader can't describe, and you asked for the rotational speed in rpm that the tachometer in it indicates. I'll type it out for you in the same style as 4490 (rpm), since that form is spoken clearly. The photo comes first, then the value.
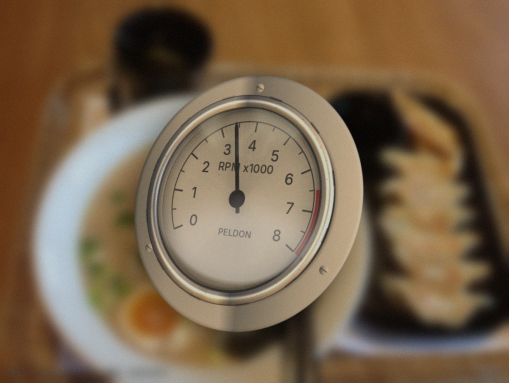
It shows 3500 (rpm)
